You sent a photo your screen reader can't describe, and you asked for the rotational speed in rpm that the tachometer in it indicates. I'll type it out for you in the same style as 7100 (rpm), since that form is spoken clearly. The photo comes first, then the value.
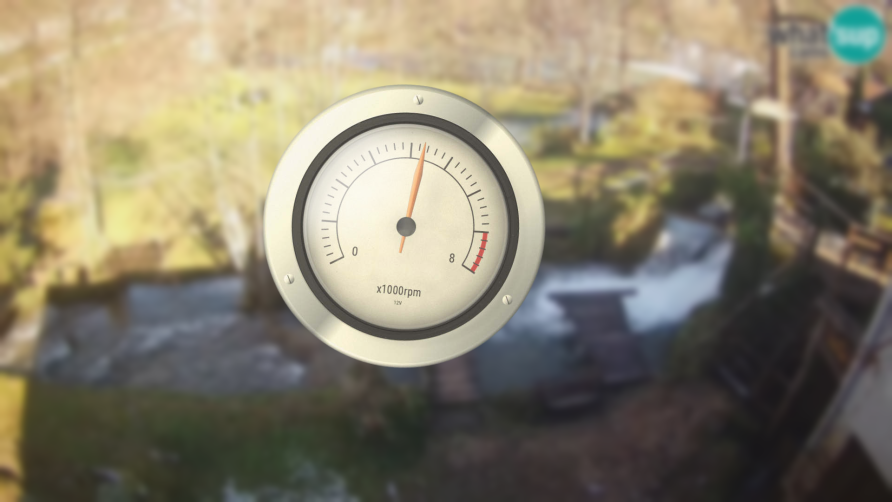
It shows 4300 (rpm)
